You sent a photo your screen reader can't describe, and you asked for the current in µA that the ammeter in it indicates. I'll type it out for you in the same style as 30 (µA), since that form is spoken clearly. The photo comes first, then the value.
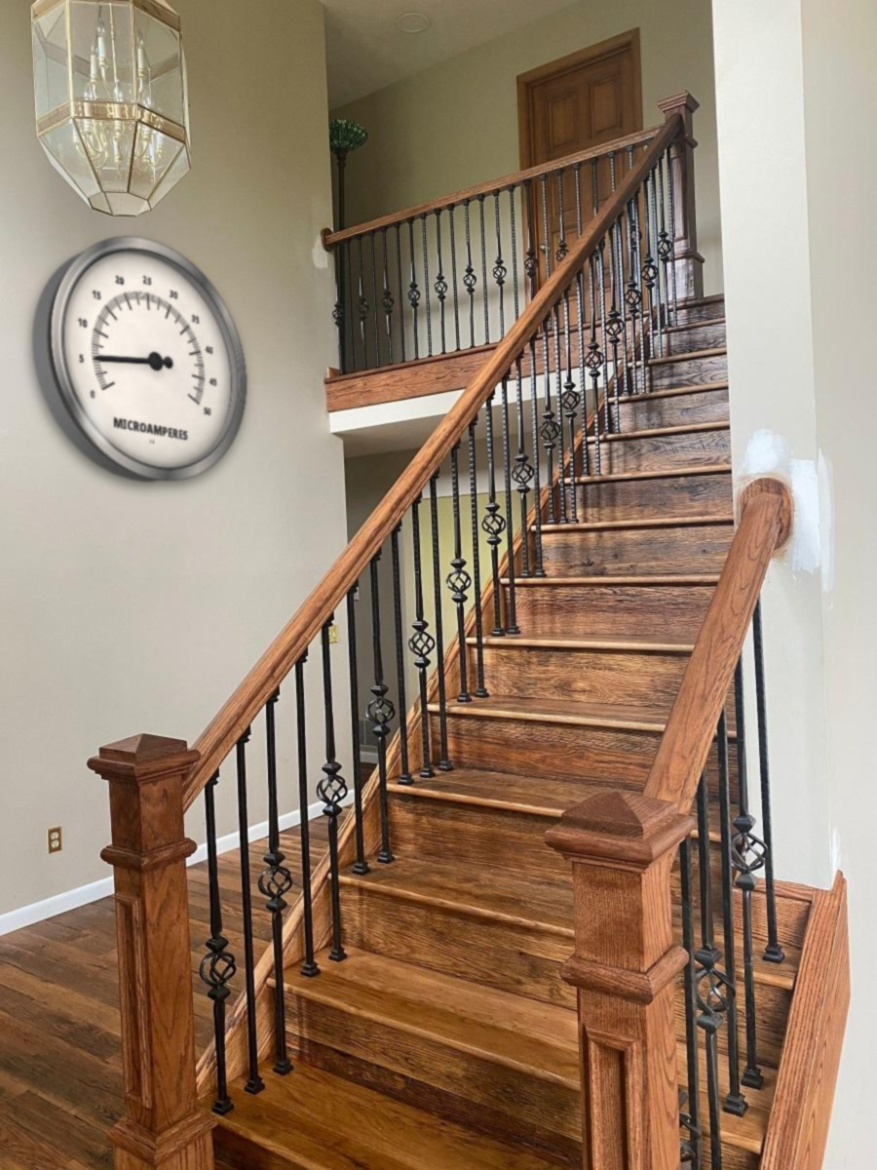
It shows 5 (µA)
